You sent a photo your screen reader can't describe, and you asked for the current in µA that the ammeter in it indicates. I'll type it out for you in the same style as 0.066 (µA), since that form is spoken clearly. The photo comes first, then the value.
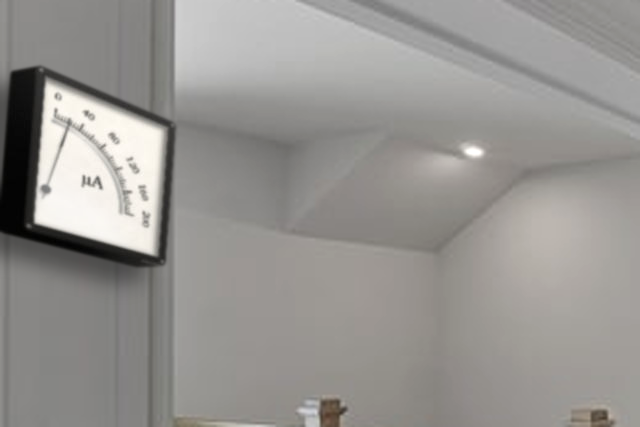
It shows 20 (µA)
